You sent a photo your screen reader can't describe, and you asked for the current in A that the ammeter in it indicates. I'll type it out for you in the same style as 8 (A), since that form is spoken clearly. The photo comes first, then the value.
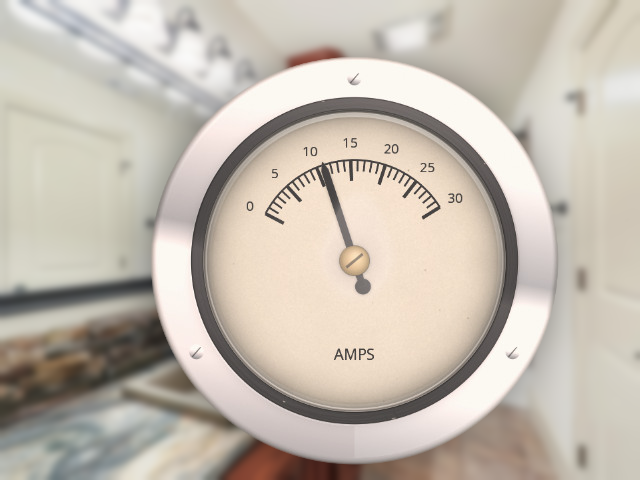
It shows 11 (A)
